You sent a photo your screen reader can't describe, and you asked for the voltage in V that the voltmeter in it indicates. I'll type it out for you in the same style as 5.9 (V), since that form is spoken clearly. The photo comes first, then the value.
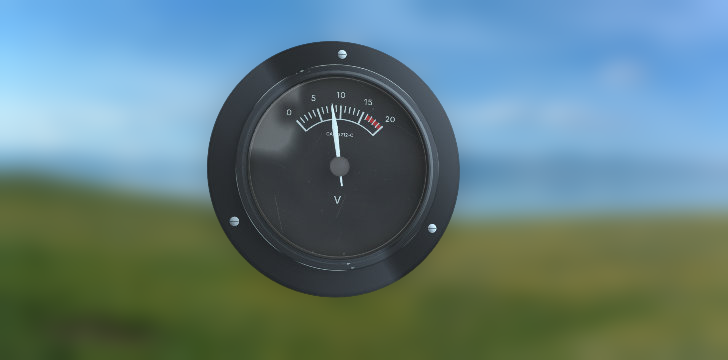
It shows 8 (V)
